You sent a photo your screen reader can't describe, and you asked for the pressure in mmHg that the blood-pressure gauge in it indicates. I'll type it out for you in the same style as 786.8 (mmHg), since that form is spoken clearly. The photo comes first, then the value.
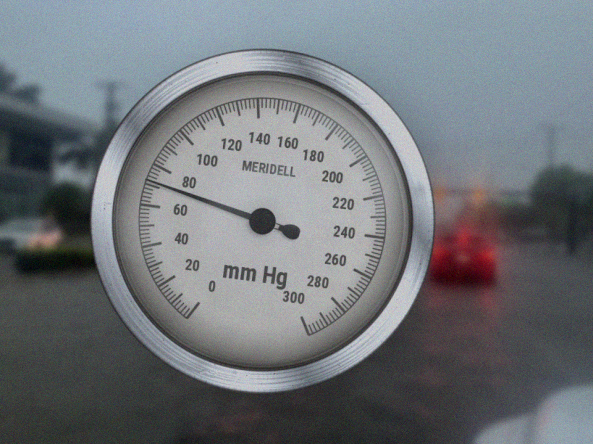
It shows 72 (mmHg)
